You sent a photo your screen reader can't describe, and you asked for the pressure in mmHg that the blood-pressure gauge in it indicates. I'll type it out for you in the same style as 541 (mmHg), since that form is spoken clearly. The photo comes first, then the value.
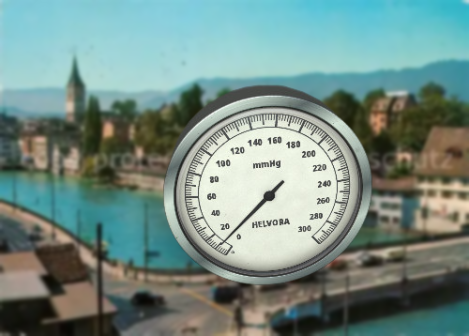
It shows 10 (mmHg)
